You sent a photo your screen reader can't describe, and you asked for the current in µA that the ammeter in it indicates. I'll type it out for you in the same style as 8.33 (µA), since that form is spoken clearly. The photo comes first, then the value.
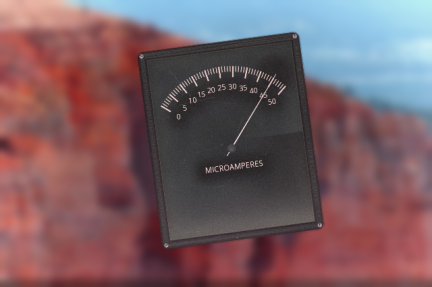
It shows 45 (µA)
